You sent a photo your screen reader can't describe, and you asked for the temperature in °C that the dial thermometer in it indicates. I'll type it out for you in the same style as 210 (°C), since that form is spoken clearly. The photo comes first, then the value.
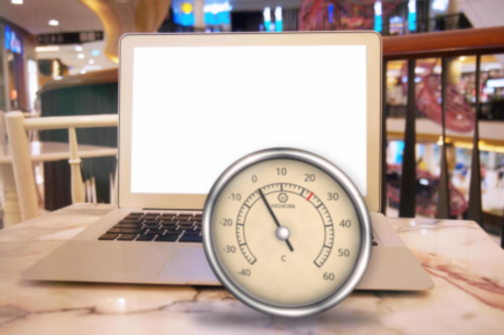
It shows 0 (°C)
